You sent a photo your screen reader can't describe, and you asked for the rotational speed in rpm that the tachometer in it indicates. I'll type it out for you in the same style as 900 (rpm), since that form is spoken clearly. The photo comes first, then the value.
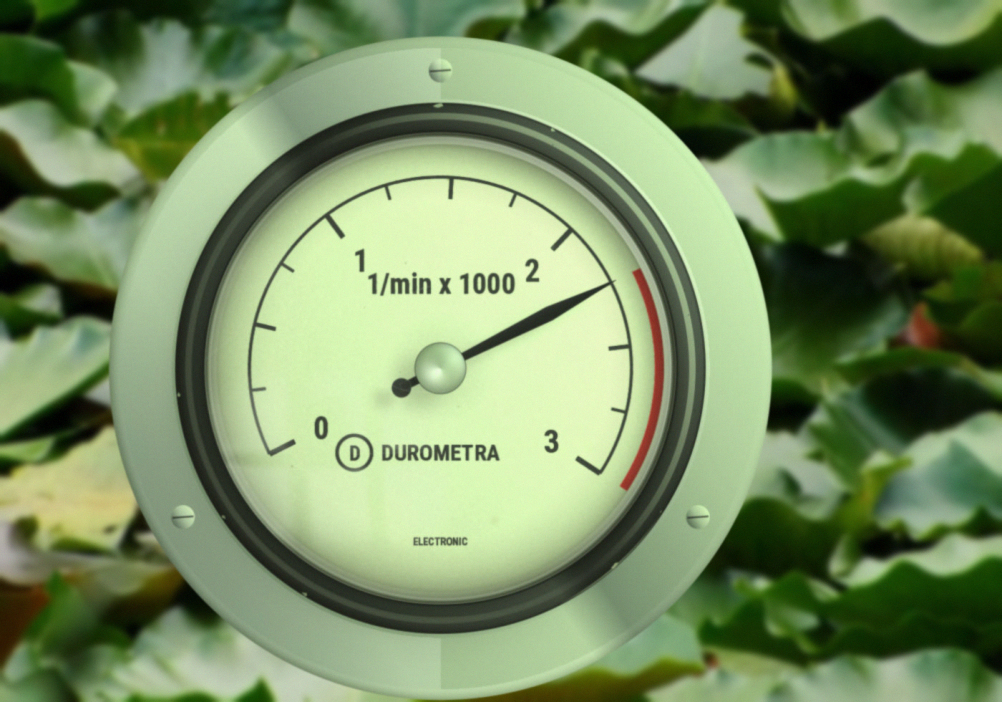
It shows 2250 (rpm)
